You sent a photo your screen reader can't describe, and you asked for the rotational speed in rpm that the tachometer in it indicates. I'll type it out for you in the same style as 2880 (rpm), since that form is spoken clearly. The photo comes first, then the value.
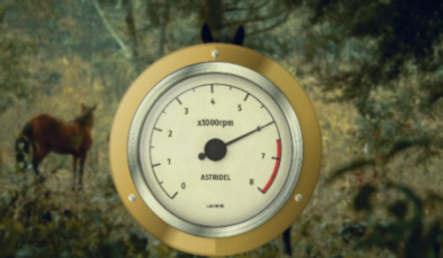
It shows 6000 (rpm)
